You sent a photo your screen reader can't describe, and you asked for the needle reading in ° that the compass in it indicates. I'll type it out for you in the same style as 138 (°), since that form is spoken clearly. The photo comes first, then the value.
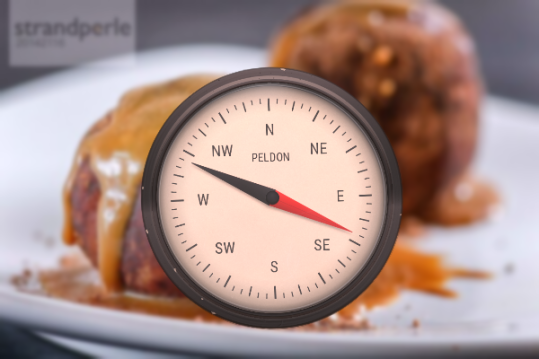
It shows 115 (°)
